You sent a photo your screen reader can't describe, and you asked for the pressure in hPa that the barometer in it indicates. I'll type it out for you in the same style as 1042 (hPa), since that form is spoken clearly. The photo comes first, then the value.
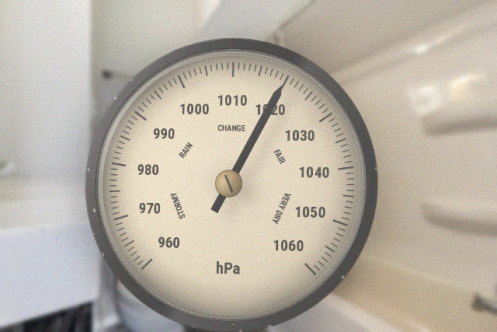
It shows 1020 (hPa)
